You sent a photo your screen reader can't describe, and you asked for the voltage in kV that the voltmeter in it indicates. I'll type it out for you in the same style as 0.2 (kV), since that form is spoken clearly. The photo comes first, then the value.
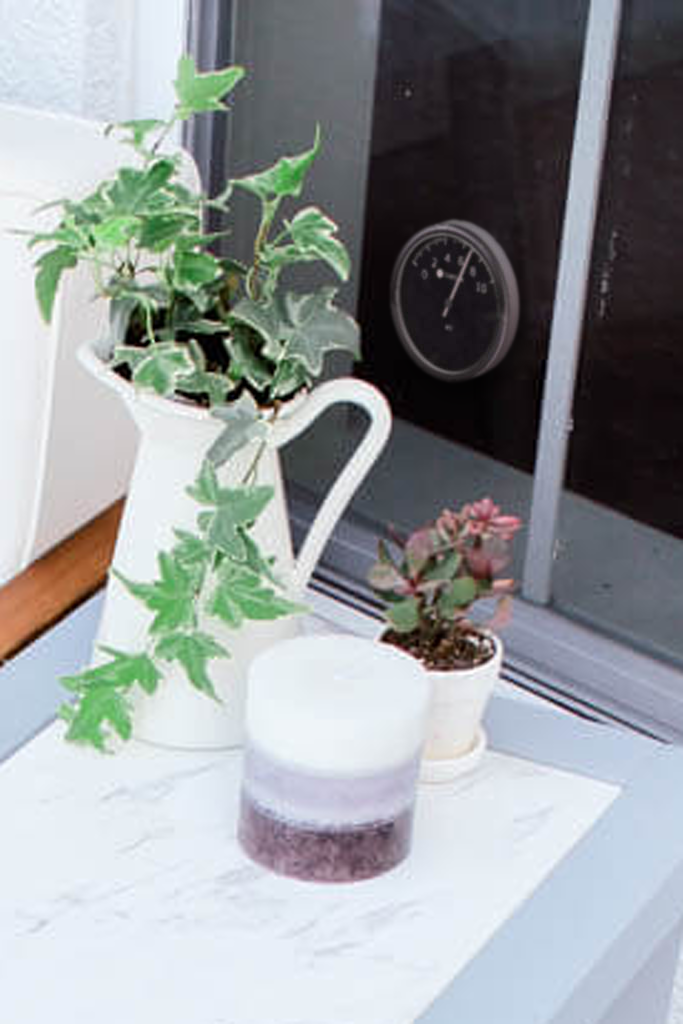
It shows 7 (kV)
